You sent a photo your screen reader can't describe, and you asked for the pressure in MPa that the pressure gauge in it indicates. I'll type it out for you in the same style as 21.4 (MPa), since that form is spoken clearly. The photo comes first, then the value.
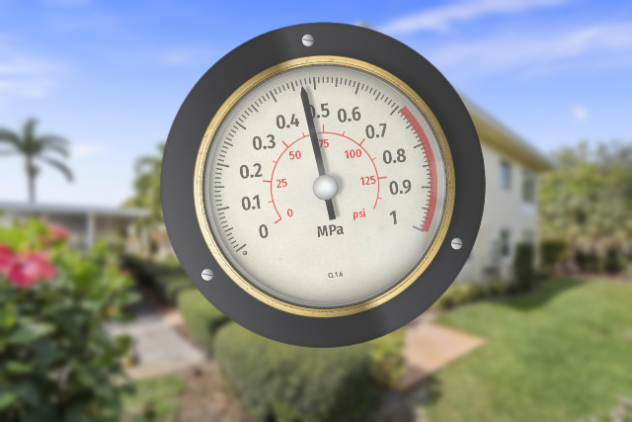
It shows 0.47 (MPa)
